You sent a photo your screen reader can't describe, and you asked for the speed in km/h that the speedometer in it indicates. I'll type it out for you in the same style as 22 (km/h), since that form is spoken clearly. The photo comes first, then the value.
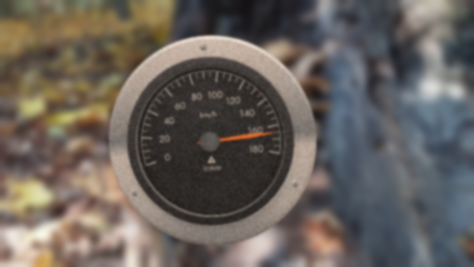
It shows 165 (km/h)
